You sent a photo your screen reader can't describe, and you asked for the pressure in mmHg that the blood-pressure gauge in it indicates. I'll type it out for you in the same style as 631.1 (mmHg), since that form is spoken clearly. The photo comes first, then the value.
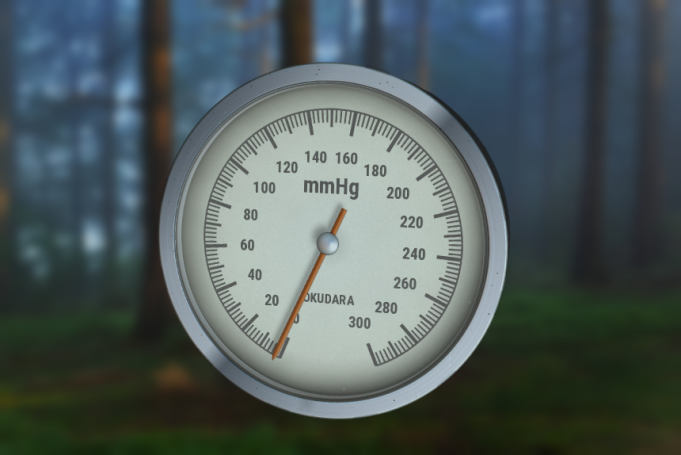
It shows 2 (mmHg)
